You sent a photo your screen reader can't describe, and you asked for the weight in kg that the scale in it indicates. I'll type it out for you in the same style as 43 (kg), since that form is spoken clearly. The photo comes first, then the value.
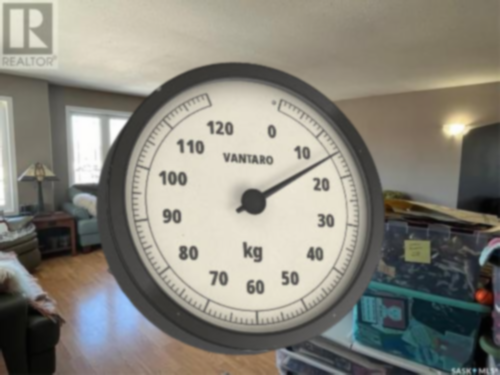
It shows 15 (kg)
